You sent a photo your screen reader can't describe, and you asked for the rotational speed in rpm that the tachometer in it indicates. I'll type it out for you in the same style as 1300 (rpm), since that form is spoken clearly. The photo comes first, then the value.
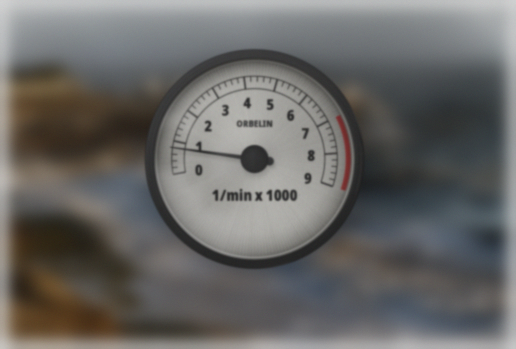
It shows 800 (rpm)
